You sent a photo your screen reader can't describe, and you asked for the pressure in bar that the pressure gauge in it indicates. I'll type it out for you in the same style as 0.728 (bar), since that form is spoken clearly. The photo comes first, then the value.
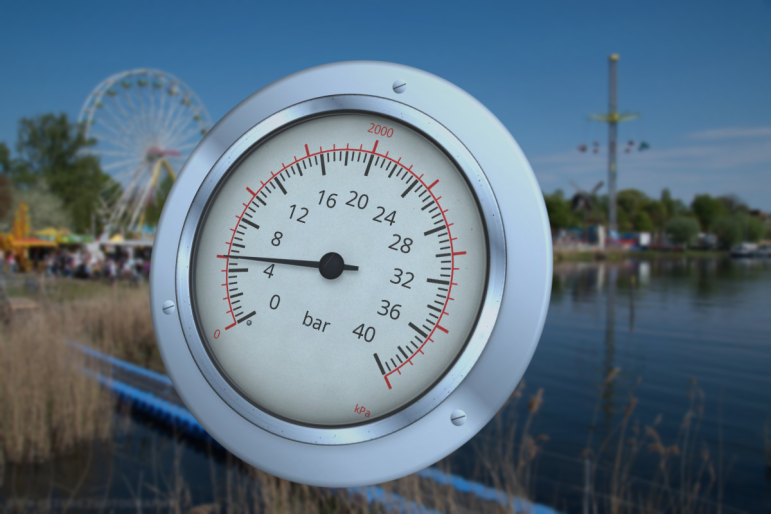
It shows 5 (bar)
